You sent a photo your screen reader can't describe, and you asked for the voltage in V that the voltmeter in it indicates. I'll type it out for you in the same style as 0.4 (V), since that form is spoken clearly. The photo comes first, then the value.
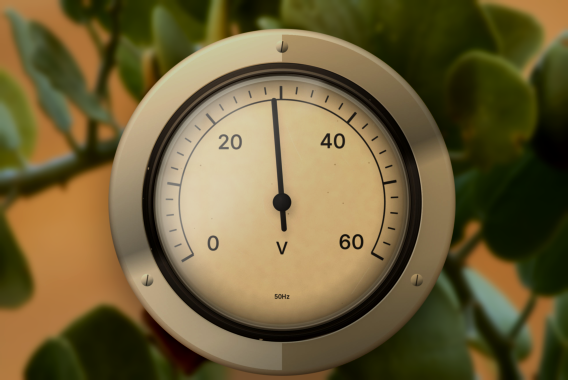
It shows 29 (V)
